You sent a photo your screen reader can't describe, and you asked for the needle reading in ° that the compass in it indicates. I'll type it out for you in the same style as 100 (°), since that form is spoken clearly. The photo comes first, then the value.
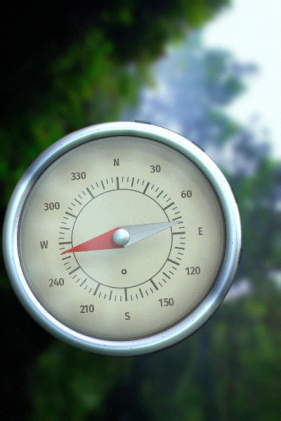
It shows 260 (°)
